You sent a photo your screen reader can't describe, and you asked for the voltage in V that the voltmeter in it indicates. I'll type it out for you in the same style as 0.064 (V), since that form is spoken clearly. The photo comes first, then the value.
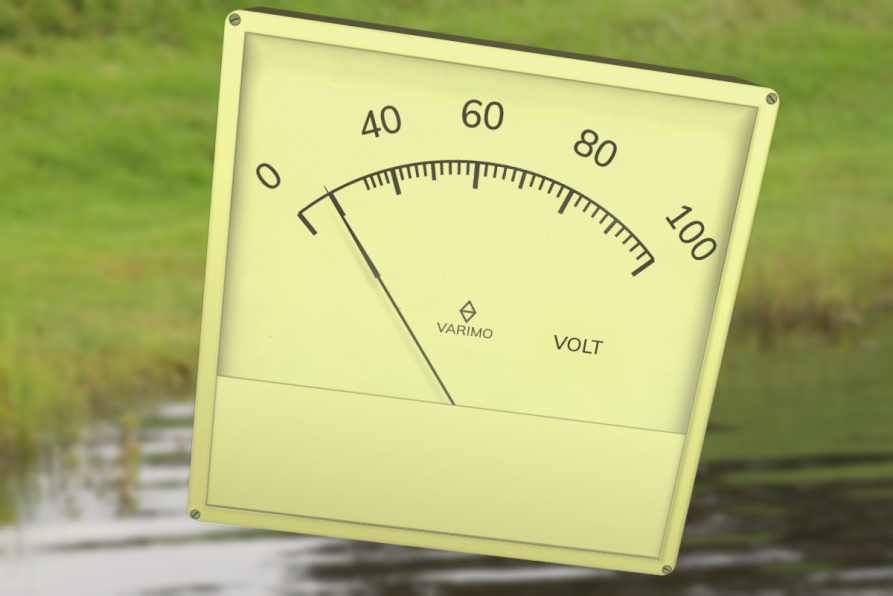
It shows 20 (V)
